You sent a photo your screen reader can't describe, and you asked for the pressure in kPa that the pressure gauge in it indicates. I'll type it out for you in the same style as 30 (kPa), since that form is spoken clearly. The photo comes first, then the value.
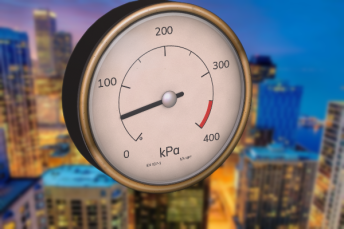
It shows 50 (kPa)
